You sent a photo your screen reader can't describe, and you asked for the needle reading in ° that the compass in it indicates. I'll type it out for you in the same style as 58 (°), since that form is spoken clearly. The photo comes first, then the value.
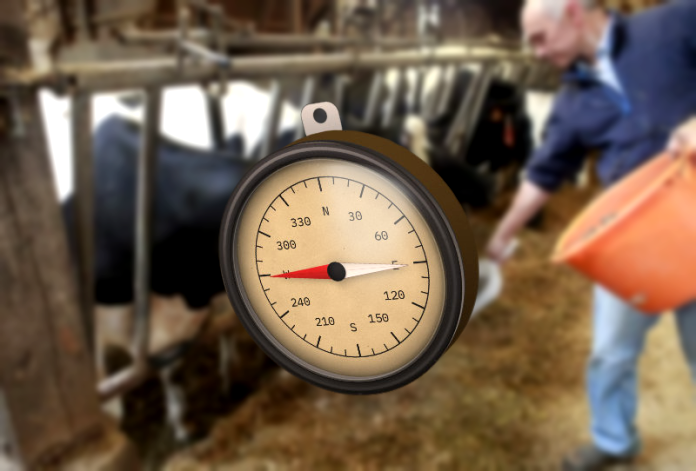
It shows 270 (°)
